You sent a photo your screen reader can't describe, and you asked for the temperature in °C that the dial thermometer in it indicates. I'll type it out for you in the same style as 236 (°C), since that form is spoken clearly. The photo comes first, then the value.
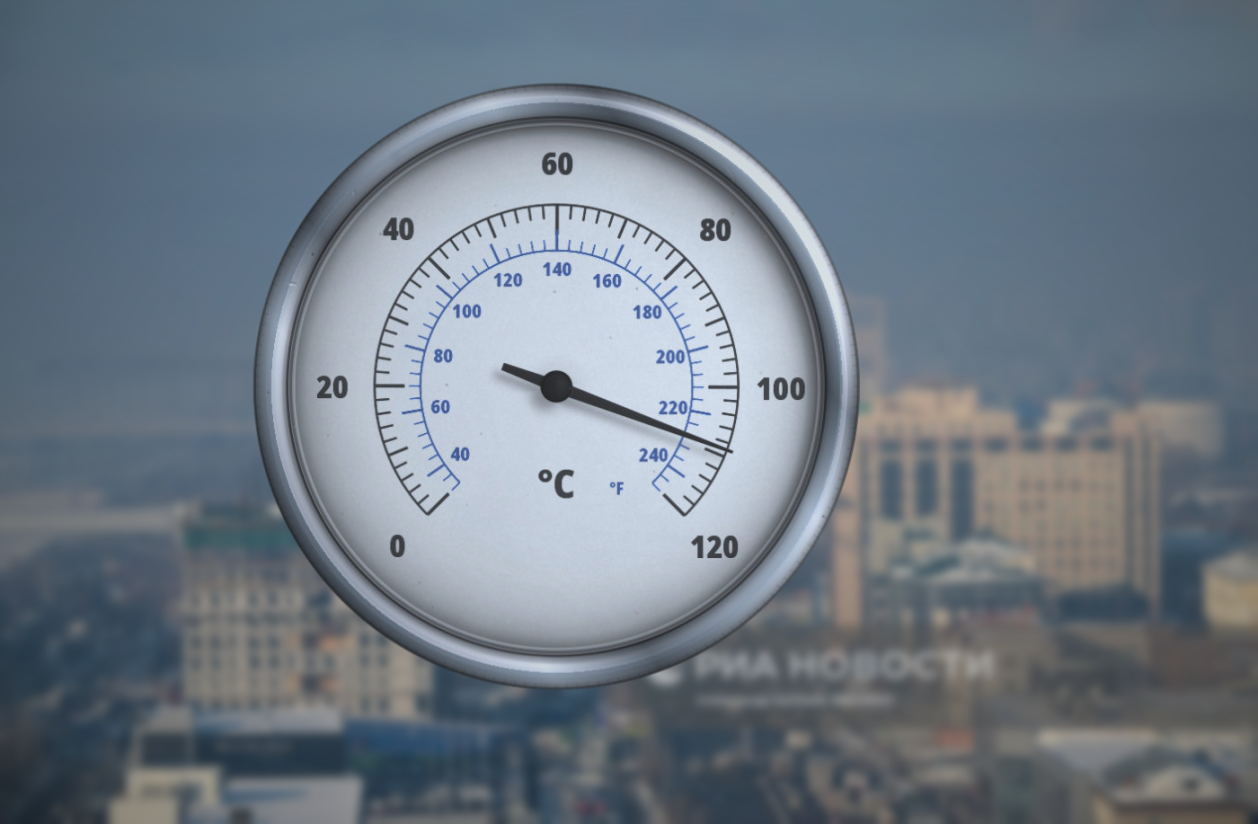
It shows 109 (°C)
